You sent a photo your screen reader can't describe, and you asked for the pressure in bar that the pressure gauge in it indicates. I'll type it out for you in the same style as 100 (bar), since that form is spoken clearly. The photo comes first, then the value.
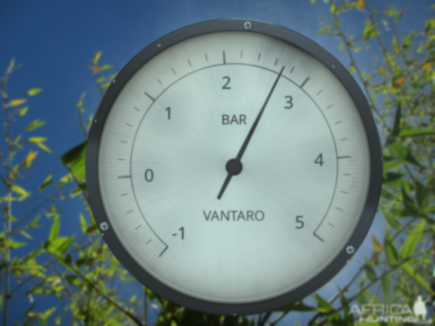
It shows 2.7 (bar)
